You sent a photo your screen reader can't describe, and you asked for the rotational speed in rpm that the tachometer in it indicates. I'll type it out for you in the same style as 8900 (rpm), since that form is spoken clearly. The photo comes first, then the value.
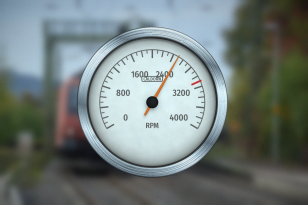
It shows 2500 (rpm)
